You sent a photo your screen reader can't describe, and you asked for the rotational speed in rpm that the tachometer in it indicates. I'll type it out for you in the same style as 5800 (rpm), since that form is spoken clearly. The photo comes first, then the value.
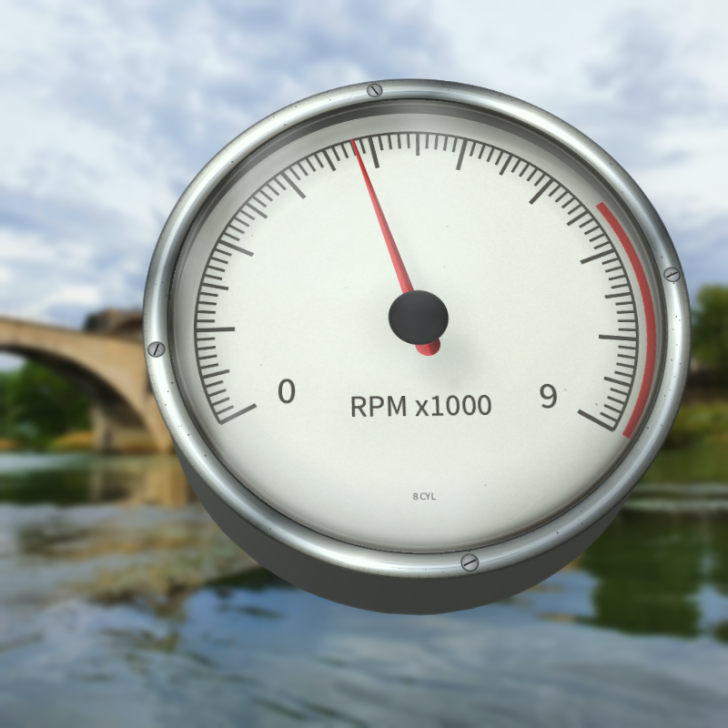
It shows 3800 (rpm)
